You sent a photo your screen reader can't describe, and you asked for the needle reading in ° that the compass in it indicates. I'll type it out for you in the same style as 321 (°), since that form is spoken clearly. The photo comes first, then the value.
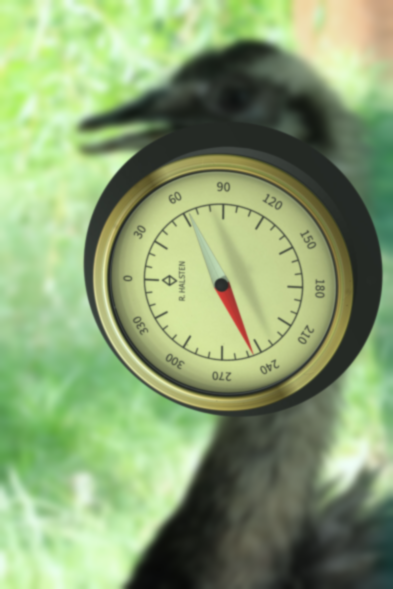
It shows 245 (°)
